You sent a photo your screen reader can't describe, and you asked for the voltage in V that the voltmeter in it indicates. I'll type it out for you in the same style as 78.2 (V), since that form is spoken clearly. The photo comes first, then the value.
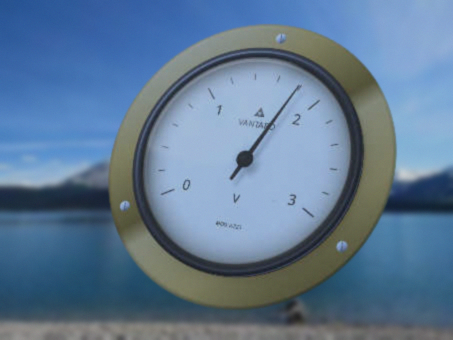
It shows 1.8 (V)
